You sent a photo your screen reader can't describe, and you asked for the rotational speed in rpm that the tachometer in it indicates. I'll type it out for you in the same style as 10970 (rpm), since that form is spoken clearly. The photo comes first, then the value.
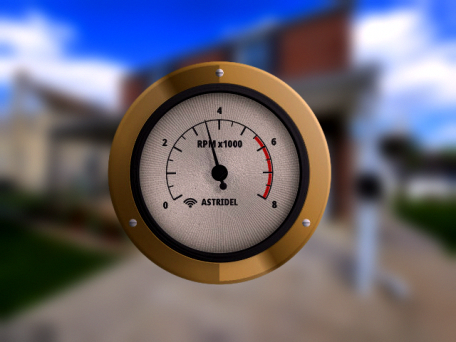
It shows 3500 (rpm)
